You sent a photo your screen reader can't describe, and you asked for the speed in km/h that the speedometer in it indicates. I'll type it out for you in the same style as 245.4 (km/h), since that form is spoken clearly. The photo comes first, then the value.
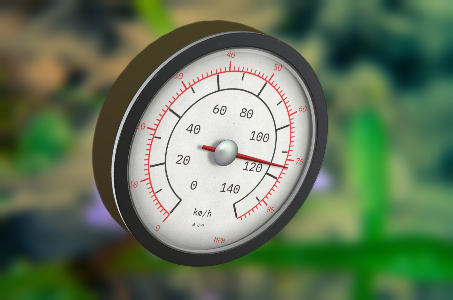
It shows 115 (km/h)
